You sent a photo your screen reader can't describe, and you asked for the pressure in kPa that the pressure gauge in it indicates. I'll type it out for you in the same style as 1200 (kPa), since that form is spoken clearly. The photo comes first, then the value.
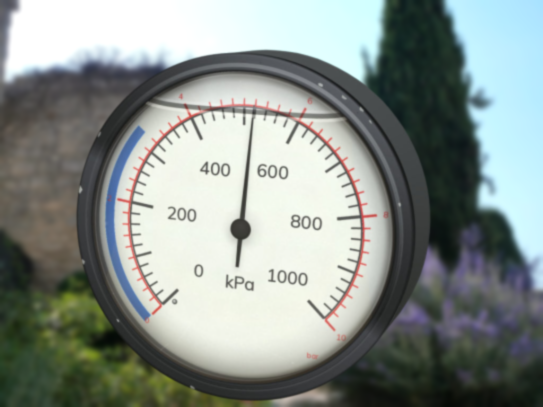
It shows 520 (kPa)
